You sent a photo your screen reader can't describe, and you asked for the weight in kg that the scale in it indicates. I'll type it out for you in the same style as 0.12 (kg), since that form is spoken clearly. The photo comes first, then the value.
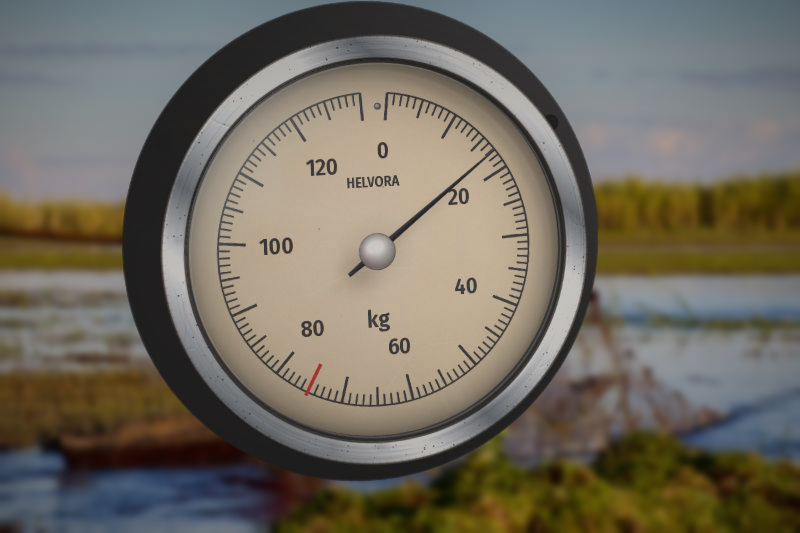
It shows 17 (kg)
